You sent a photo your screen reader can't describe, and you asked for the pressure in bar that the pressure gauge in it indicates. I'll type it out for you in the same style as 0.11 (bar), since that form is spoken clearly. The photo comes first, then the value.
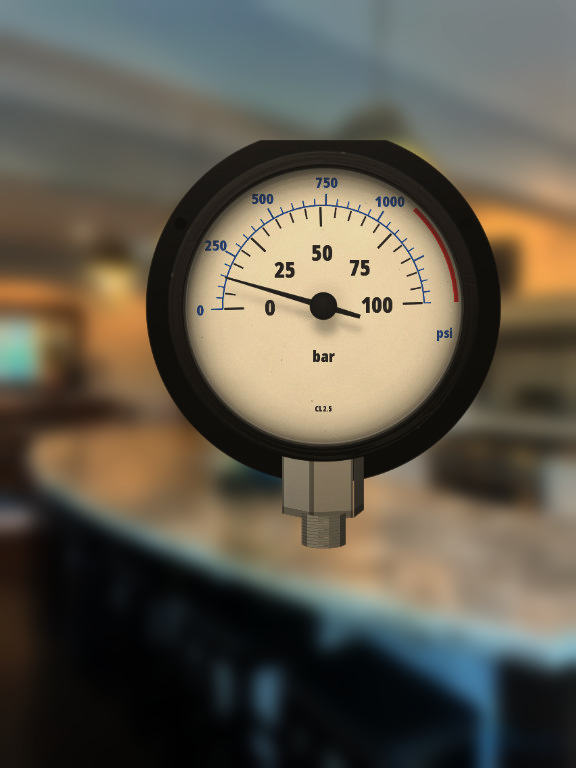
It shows 10 (bar)
